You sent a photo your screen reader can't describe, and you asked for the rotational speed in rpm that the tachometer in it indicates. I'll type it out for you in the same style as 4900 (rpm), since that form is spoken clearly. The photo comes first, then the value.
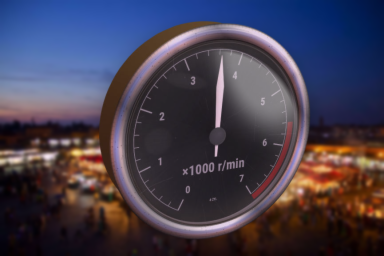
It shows 3600 (rpm)
